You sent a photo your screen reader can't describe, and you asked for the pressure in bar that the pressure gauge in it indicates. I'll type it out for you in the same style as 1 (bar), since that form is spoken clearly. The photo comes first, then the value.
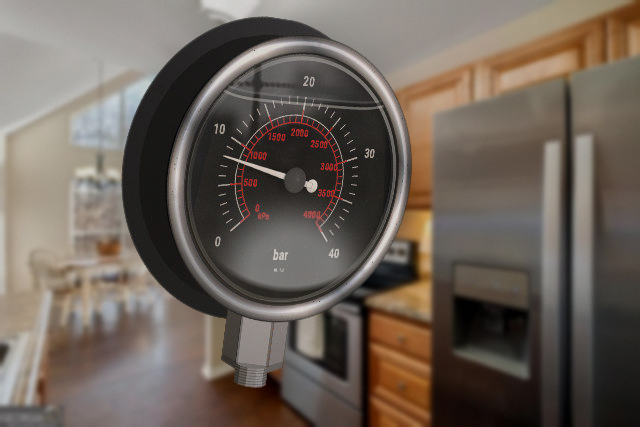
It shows 8 (bar)
